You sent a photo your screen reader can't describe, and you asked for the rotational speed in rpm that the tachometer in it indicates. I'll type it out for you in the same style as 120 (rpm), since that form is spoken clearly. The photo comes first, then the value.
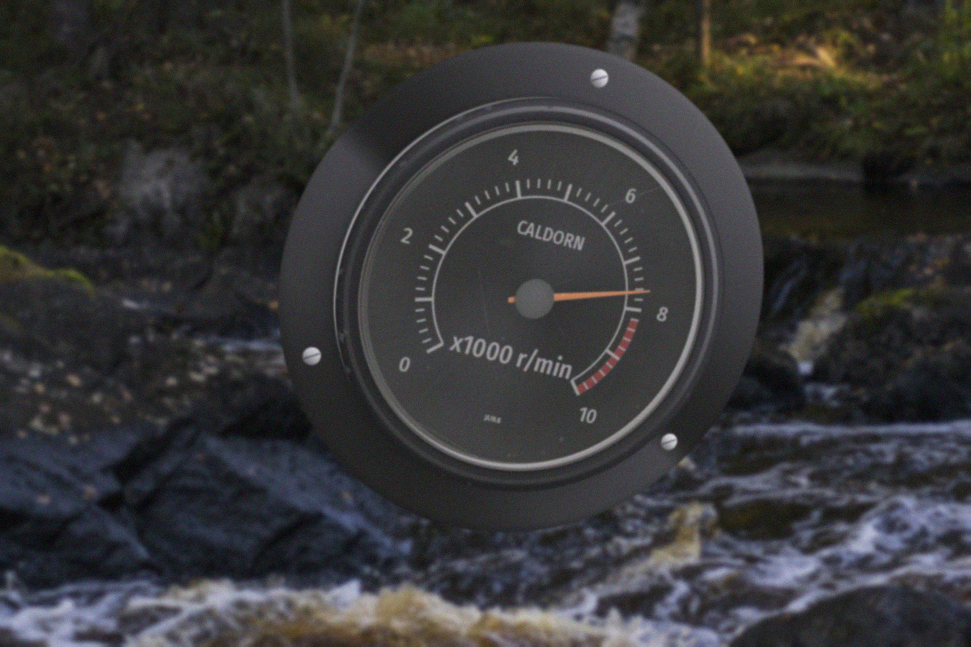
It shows 7600 (rpm)
